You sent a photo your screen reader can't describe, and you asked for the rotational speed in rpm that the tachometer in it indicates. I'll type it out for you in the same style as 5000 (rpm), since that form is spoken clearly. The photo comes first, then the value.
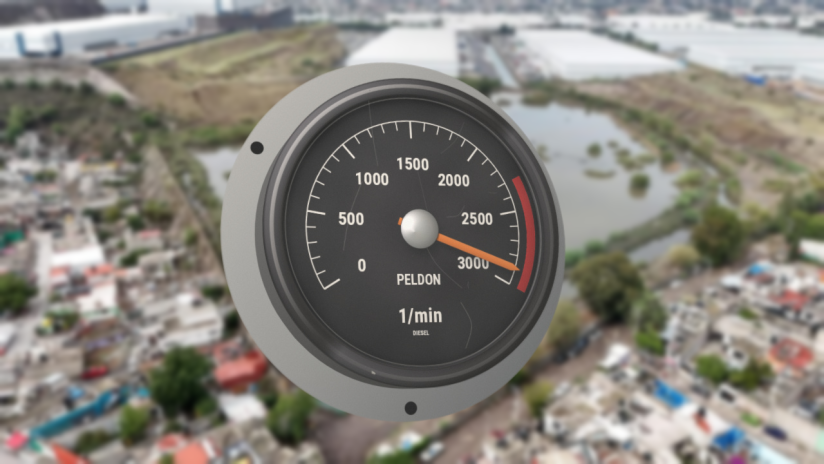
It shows 2900 (rpm)
